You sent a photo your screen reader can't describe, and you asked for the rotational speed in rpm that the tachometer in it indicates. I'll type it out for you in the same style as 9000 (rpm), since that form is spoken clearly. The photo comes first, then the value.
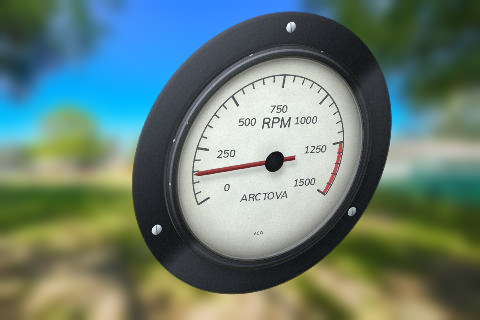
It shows 150 (rpm)
